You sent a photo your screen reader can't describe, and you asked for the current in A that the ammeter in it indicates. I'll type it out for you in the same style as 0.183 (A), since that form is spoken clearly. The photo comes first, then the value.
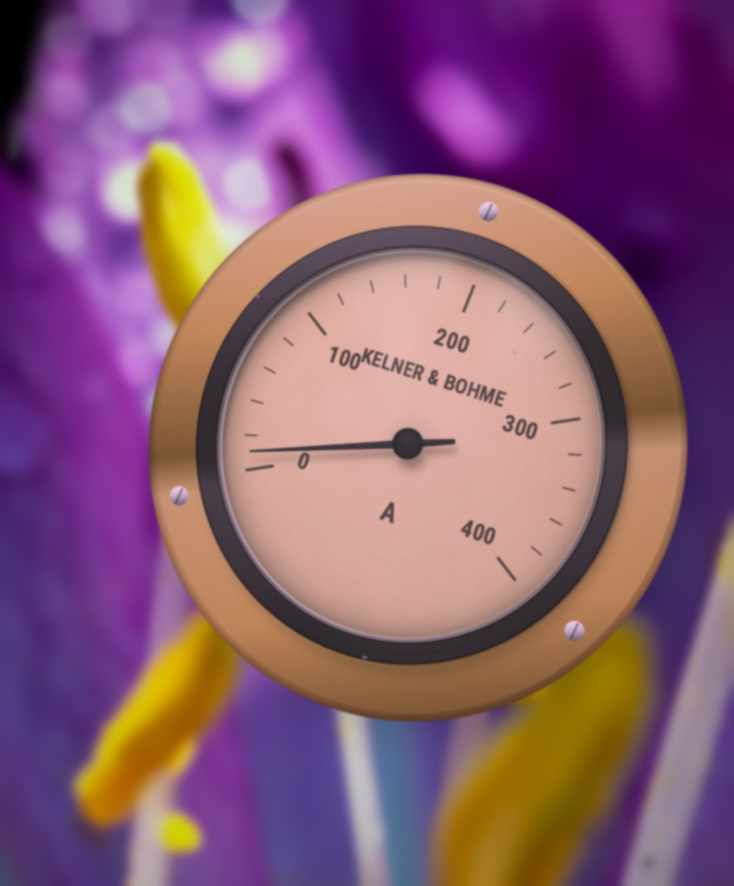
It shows 10 (A)
